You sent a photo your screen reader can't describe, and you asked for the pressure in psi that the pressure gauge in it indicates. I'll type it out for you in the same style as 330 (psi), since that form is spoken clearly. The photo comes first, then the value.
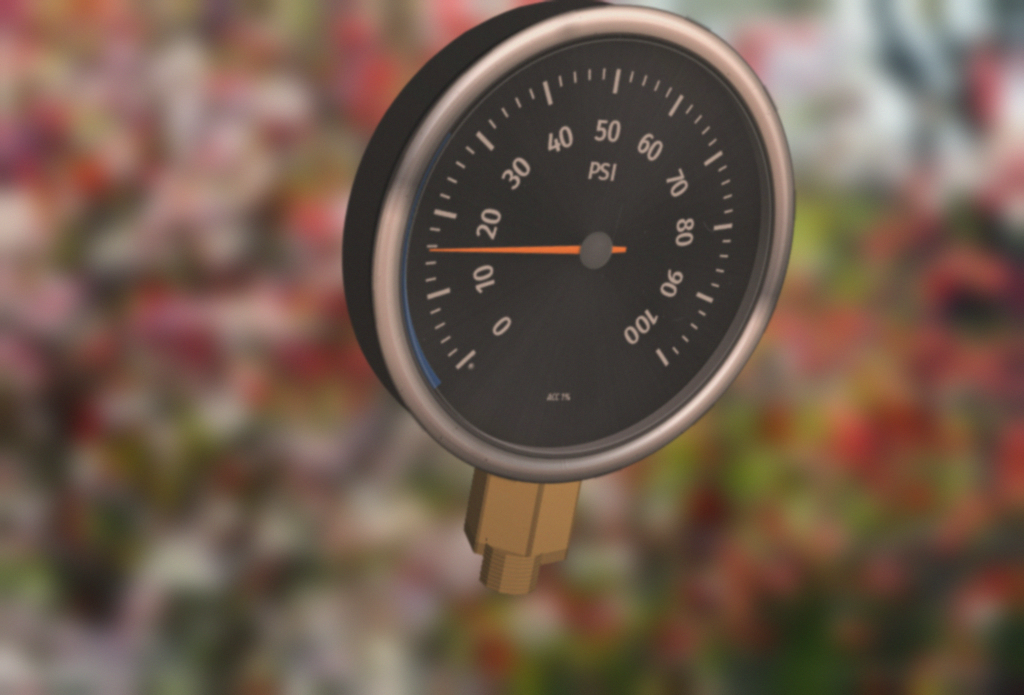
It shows 16 (psi)
